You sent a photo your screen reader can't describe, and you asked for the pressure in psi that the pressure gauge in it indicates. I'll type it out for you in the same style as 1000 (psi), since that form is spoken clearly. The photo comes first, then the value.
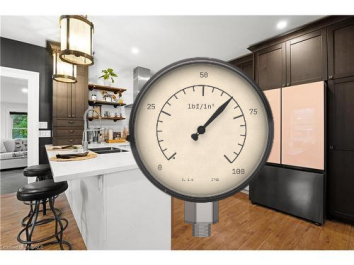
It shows 65 (psi)
